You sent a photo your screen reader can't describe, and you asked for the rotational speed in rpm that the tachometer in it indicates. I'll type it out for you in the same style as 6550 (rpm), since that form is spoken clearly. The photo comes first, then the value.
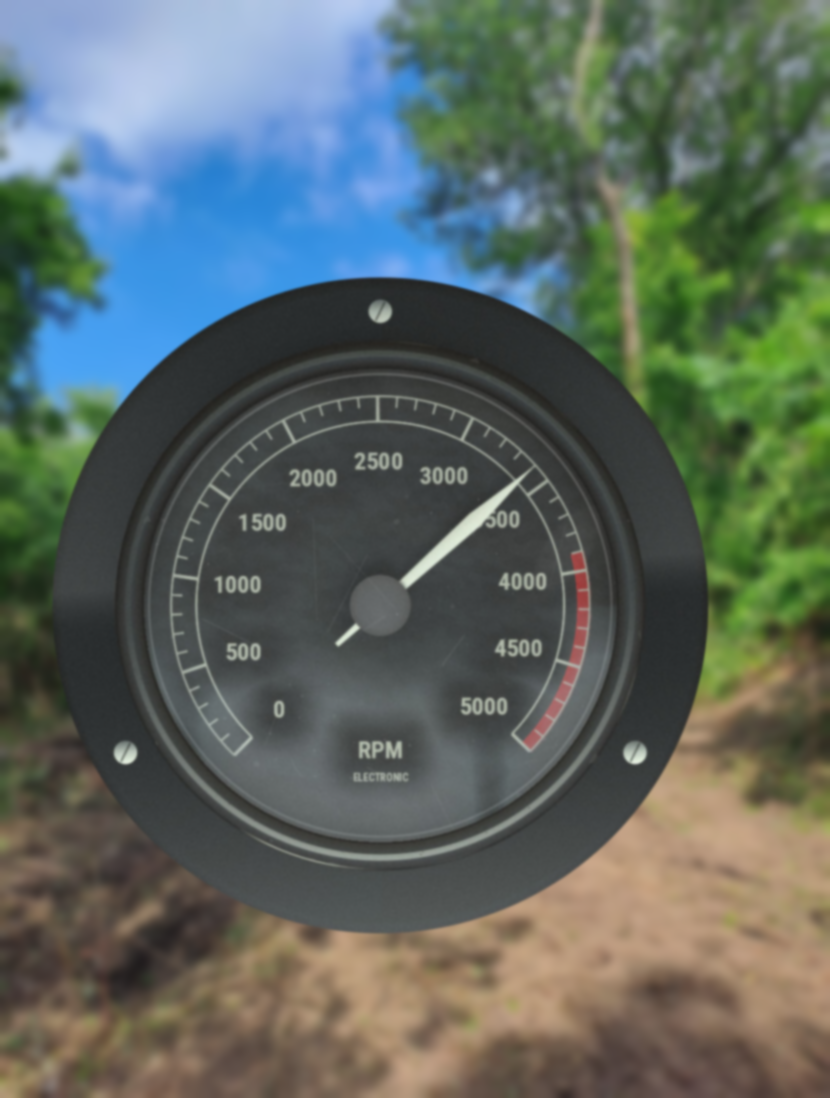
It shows 3400 (rpm)
